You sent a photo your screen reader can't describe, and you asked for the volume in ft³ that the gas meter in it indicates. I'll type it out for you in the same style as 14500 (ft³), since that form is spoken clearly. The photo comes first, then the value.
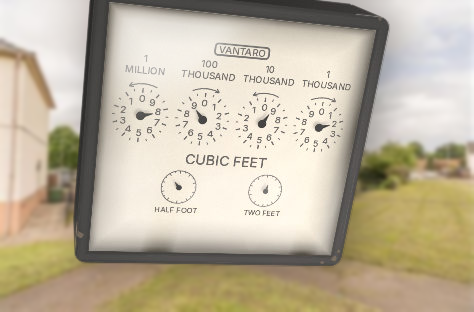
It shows 789200 (ft³)
